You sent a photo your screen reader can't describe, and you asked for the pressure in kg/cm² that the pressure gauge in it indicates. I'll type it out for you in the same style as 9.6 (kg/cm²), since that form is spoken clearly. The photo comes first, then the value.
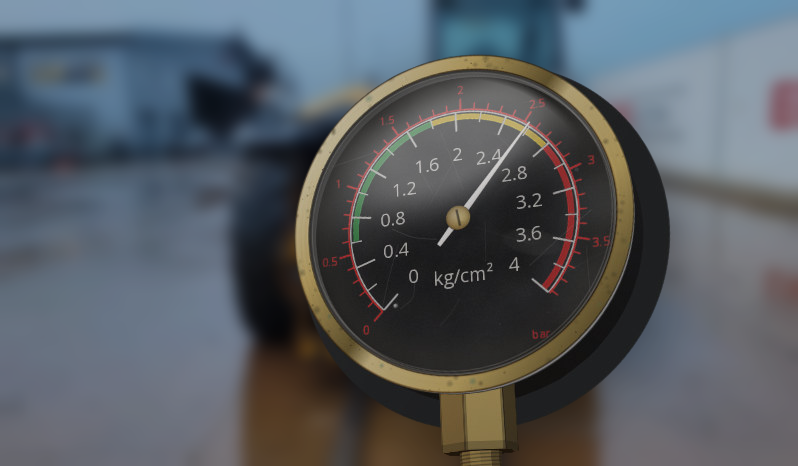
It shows 2.6 (kg/cm²)
